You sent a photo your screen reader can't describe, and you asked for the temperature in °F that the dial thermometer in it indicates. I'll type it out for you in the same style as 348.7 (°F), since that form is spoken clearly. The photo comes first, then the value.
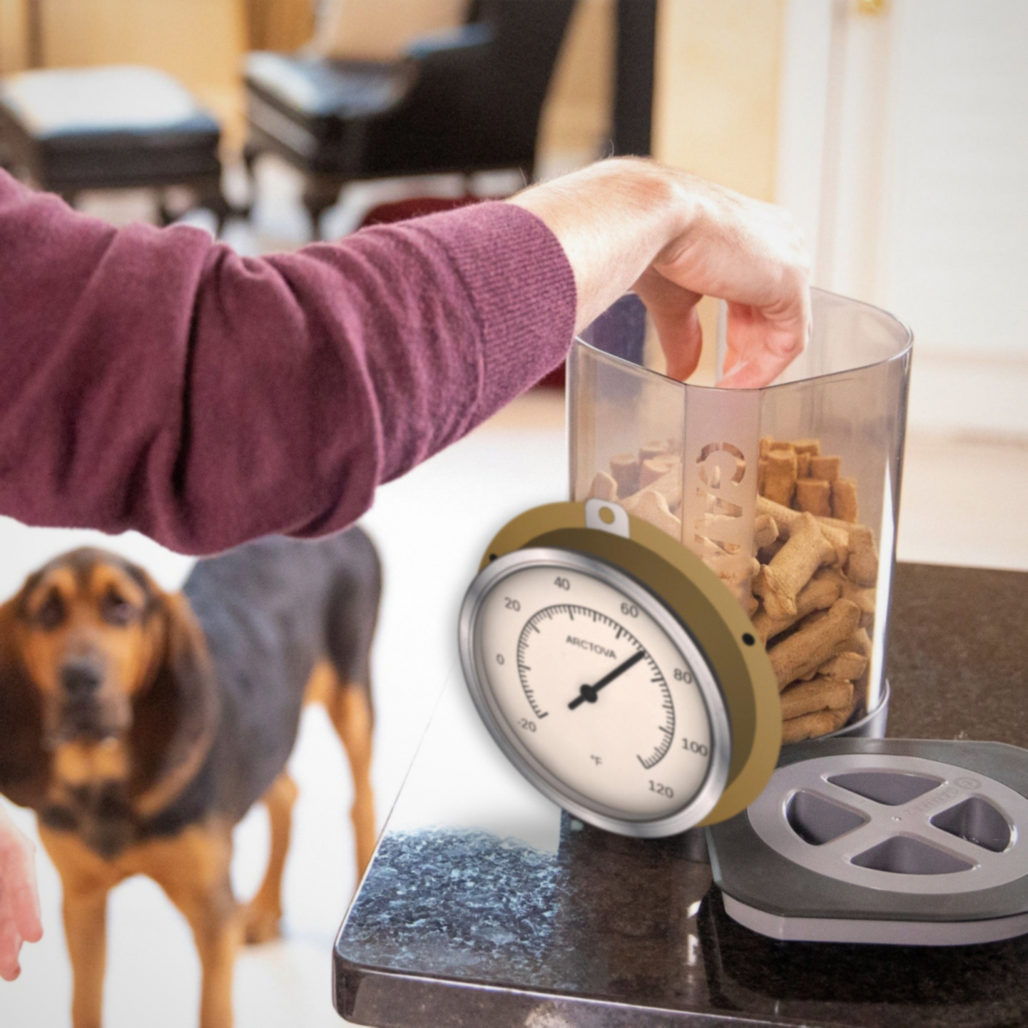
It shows 70 (°F)
